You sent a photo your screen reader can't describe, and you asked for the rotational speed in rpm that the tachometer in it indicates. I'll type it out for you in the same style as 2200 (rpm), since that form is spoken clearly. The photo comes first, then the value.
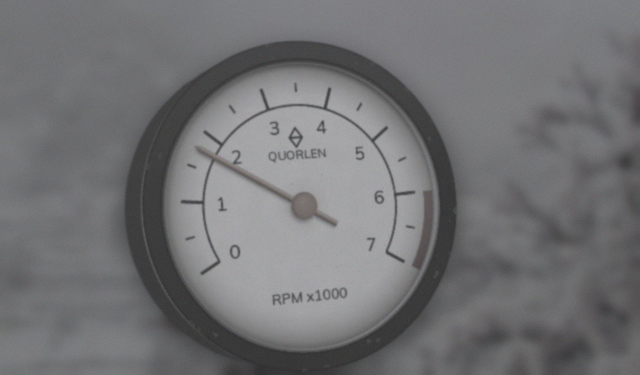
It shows 1750 (rpm)
